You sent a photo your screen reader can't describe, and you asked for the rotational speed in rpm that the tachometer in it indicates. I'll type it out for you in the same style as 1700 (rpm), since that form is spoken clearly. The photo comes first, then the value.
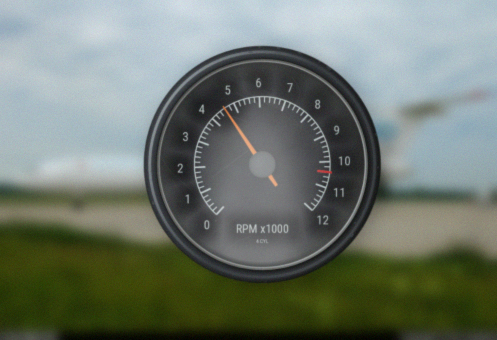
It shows 4600 (rpm)
